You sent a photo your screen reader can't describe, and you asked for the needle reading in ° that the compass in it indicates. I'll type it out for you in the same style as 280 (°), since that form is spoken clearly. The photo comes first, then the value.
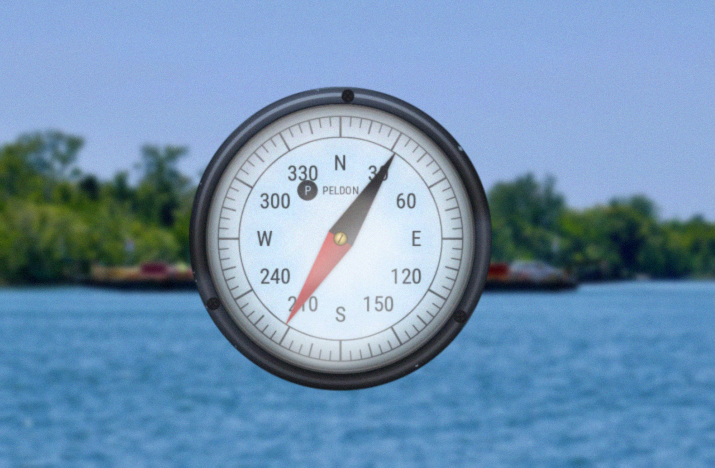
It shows 212.5 (°)
